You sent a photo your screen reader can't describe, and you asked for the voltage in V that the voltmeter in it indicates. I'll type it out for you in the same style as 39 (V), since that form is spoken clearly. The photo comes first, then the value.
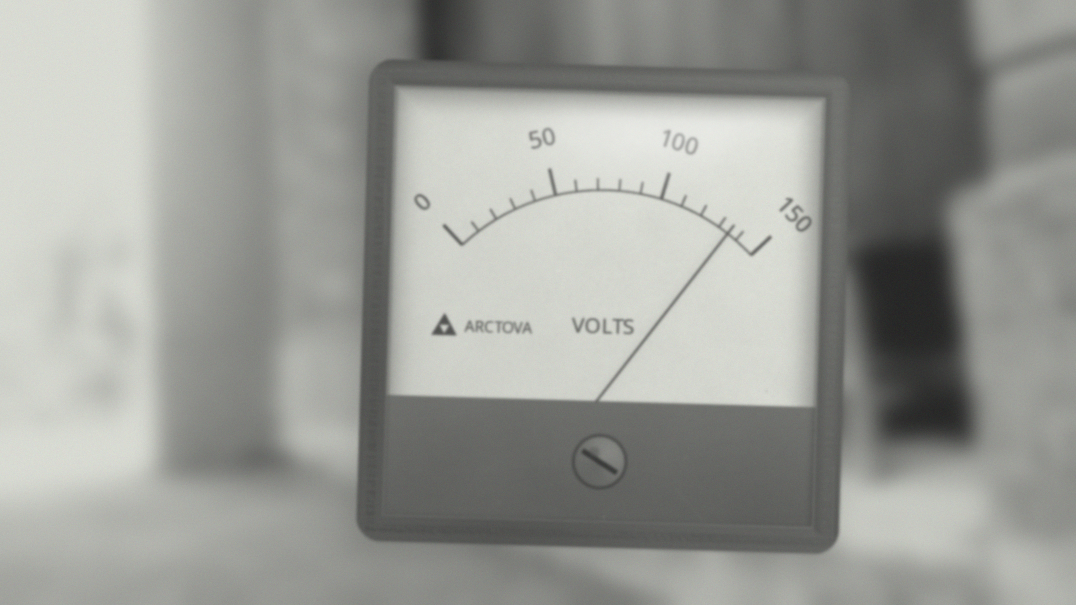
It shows 135 (V)
